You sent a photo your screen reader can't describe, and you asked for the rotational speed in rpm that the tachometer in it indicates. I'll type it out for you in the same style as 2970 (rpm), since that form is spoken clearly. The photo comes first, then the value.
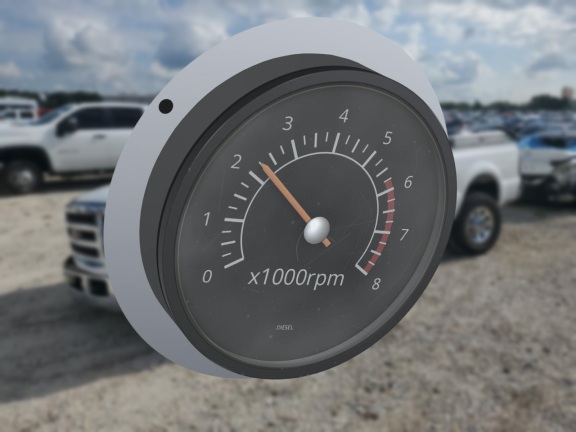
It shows 2250 (rpm)
